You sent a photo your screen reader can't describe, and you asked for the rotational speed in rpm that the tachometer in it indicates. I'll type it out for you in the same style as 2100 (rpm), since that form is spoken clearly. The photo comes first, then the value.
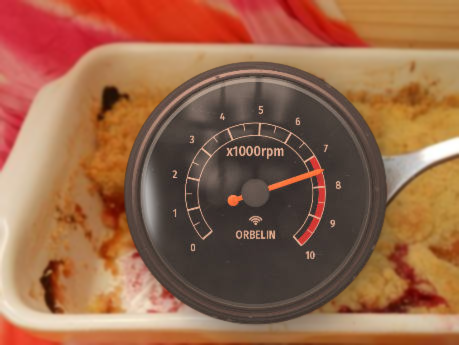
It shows 7500 (rpm)
